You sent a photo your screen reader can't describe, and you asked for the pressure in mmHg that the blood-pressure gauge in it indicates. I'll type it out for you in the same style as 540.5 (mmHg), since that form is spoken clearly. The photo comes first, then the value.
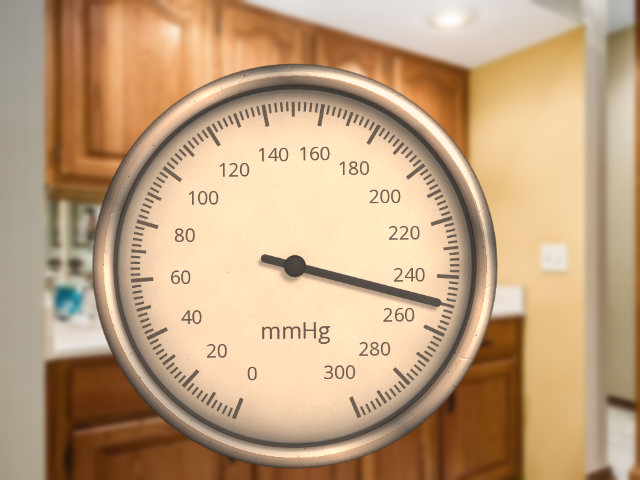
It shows 250 (mmHg)
